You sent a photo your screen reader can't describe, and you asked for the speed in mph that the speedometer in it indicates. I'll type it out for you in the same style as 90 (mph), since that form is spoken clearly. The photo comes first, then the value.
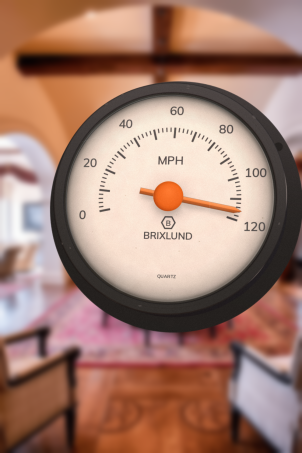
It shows 116 (mph)
